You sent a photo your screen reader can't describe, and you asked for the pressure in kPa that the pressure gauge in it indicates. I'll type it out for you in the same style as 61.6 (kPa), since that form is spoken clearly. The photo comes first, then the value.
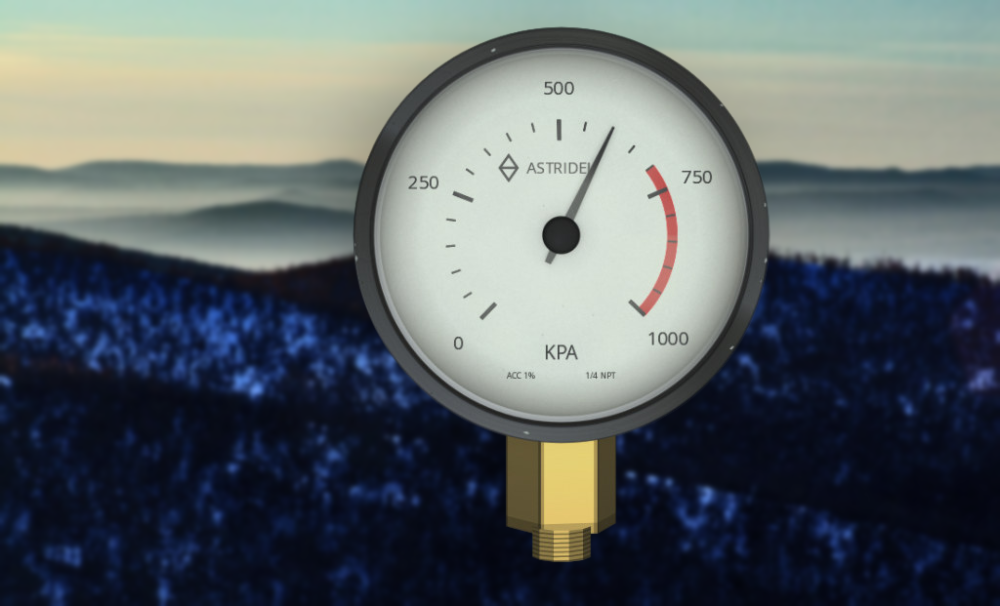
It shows 600 (kPa)
